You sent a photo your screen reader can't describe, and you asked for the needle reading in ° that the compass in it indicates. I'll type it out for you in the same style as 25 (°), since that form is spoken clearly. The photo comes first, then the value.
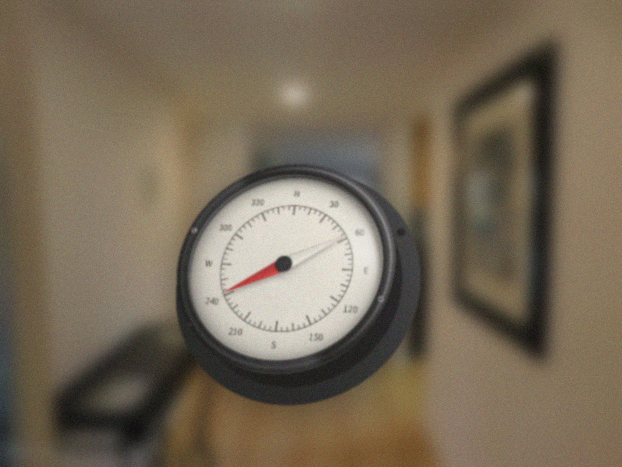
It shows 240 (°)
